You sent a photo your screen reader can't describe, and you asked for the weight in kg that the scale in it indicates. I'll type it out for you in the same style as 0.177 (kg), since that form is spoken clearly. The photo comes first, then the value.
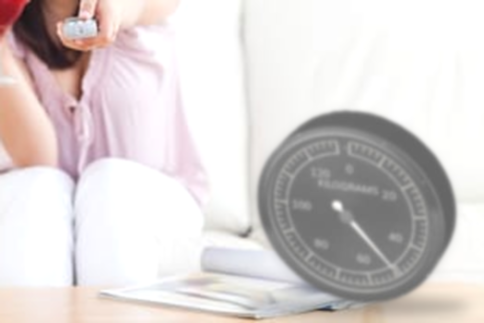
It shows 50 (kg)
